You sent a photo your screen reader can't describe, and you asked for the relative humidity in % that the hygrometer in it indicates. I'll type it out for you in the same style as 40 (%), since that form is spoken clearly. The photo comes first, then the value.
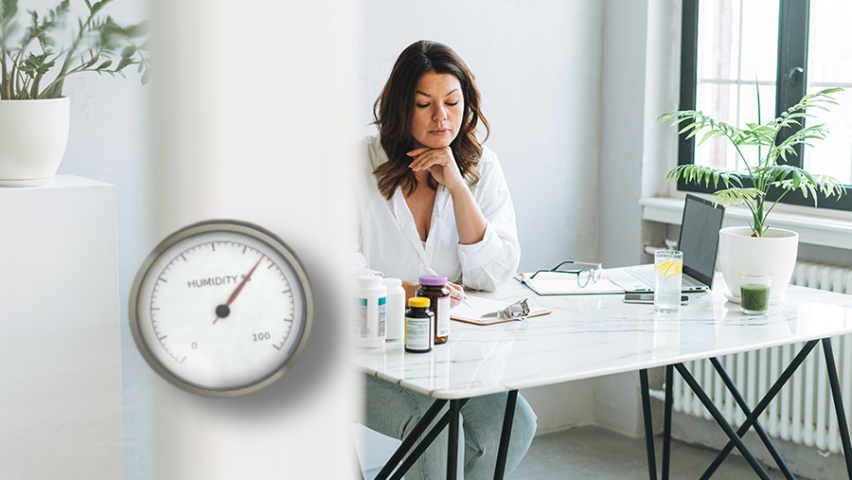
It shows 66 (%)
